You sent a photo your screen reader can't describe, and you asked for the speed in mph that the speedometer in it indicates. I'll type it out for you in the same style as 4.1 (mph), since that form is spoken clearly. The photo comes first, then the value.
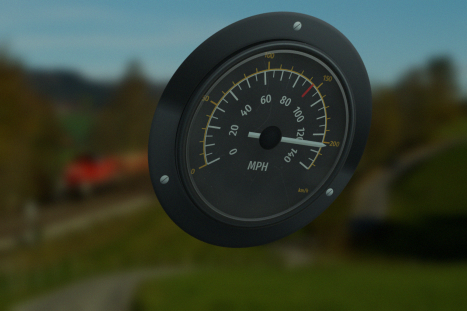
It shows 125 (mph)
